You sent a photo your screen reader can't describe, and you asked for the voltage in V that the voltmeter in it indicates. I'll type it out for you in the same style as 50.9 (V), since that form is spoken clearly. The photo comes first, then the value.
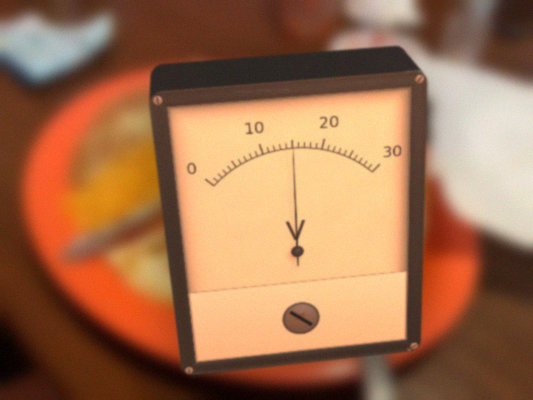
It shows 15 (V)
